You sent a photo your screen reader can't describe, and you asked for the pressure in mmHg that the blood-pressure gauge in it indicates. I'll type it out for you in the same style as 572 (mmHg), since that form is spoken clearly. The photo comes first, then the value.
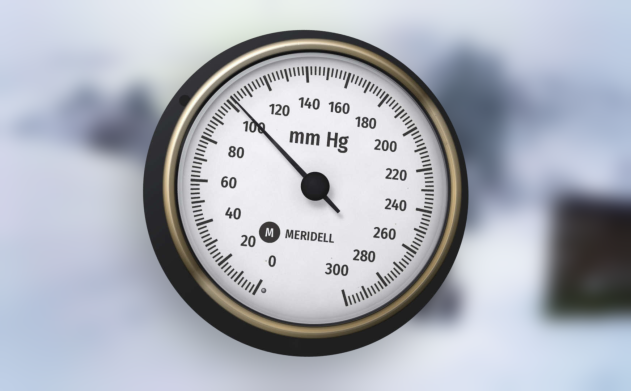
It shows 102 (mmHg)
